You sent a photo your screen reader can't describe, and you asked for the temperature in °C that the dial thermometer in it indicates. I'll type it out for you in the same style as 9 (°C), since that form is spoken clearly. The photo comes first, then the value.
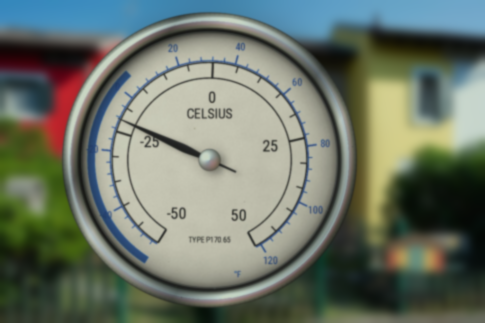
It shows -22.5 (°C)
